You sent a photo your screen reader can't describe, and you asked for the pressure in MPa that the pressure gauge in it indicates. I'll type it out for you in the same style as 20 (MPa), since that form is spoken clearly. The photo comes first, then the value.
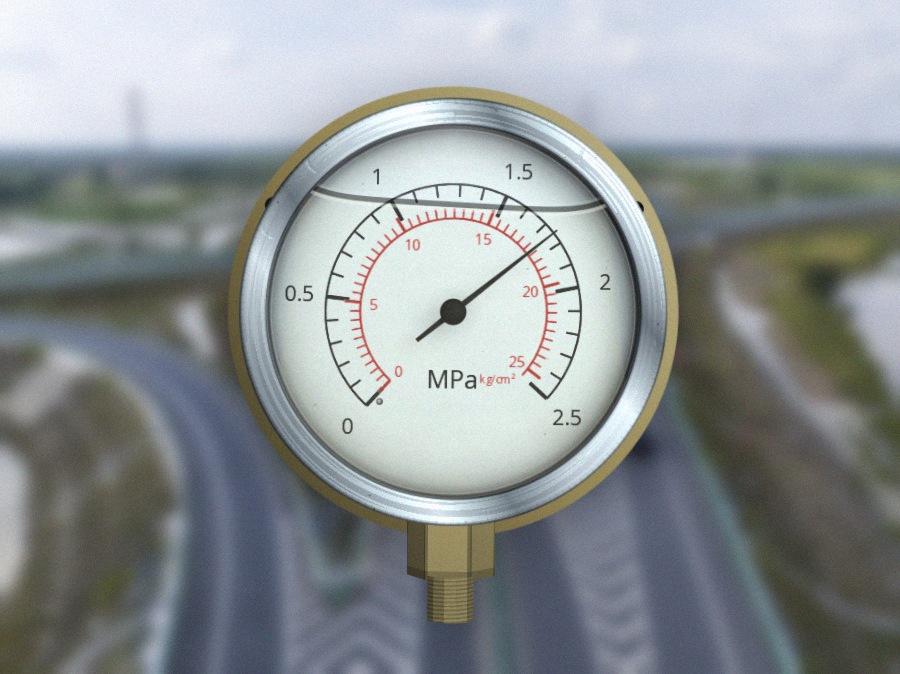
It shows 1.75 (MPa)
